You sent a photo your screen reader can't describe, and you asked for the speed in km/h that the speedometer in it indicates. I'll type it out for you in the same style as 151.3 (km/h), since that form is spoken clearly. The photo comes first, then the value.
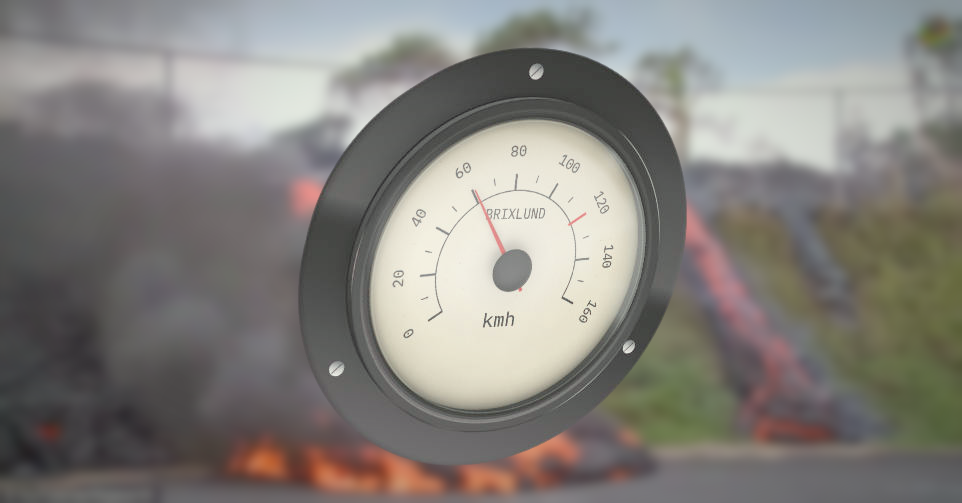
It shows 60 (km/h)
